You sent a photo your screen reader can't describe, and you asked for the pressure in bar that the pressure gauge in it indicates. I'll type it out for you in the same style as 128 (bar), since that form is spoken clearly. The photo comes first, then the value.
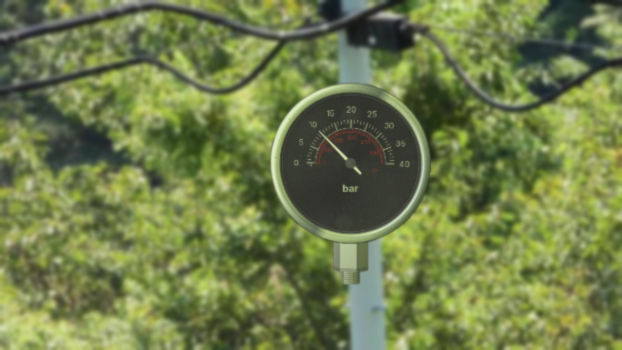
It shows 10 (bar)
